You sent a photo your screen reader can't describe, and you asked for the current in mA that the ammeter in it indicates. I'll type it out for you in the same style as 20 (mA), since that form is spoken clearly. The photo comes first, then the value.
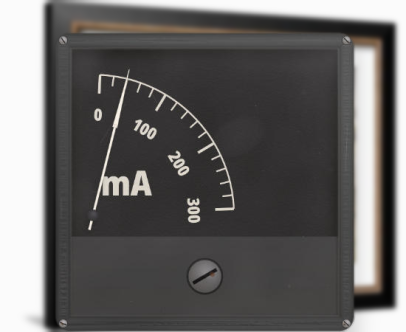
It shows 40 (mA)
